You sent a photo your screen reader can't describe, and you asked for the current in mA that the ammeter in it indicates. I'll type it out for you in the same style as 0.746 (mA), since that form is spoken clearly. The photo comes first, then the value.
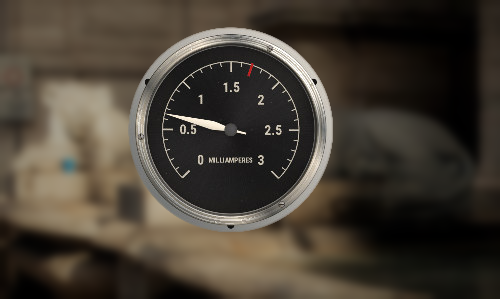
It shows 0.65 (mA)
